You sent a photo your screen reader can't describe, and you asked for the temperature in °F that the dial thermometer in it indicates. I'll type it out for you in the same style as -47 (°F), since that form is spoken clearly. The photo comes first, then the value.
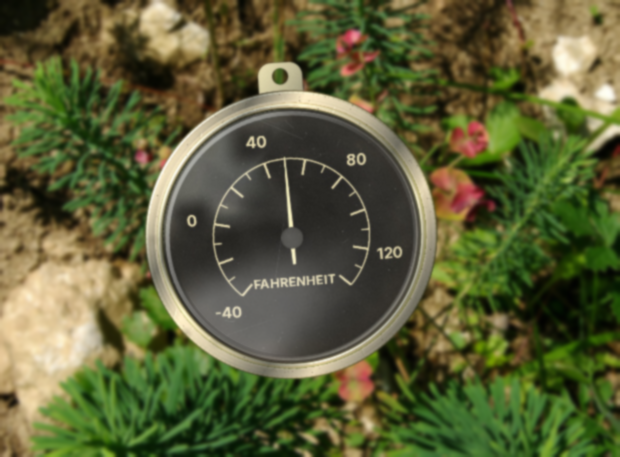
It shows 50 (°F)
